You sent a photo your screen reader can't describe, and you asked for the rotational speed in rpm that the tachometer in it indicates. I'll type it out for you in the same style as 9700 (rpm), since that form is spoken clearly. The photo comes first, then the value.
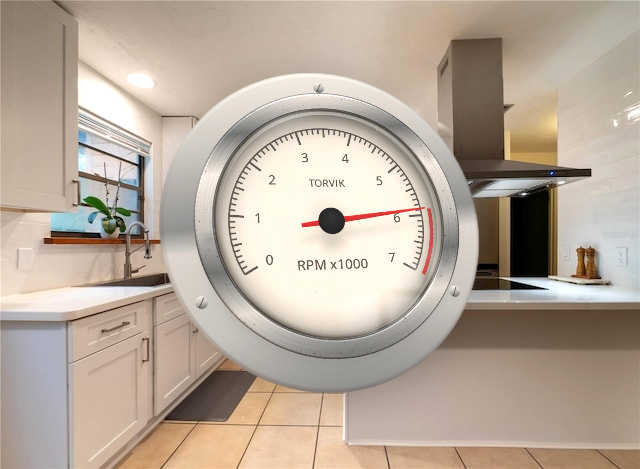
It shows 5900 (rpm)
